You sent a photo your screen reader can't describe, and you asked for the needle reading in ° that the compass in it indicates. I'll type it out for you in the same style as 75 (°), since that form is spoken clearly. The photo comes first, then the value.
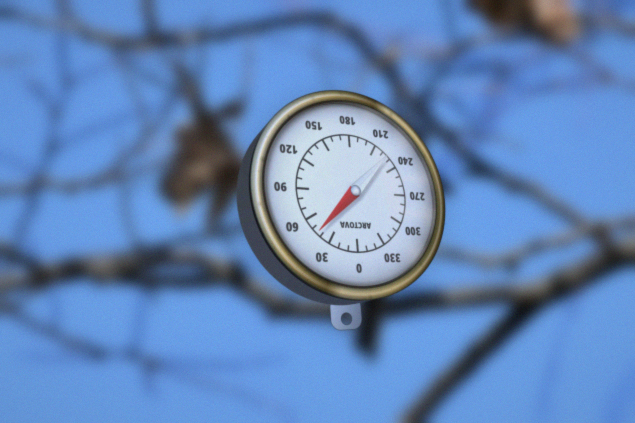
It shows 45 (°)
